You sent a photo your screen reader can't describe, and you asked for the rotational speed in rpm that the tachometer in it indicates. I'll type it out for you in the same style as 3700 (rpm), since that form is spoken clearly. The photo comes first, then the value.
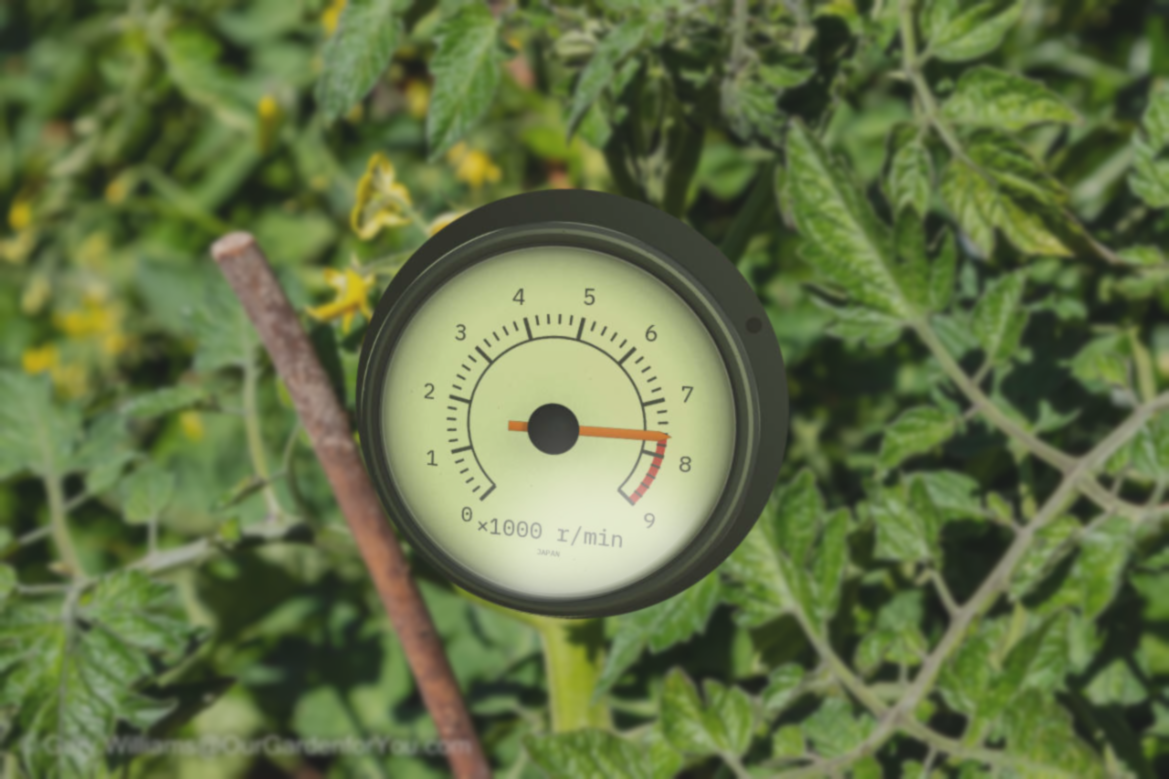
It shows 7600 (rpm)
